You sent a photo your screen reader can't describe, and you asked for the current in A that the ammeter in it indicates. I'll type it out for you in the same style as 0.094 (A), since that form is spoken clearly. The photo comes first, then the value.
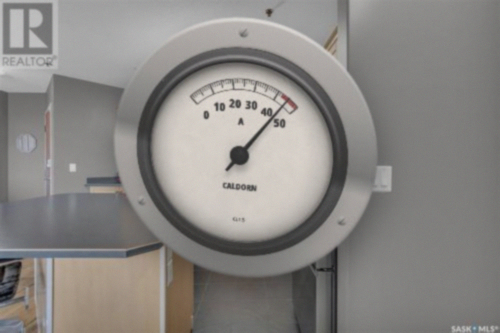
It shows 45 (A)
